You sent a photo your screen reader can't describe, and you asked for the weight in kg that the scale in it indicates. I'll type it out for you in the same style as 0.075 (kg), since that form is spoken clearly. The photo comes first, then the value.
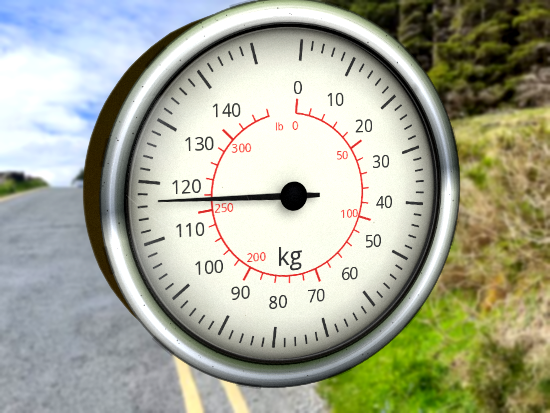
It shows 117 (kg)
